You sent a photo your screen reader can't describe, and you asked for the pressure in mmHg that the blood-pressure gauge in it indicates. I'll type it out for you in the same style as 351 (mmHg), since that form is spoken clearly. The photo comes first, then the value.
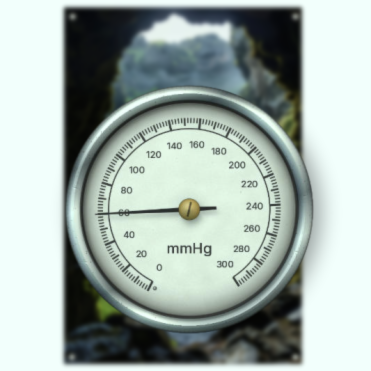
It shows 60 (mmHg)
